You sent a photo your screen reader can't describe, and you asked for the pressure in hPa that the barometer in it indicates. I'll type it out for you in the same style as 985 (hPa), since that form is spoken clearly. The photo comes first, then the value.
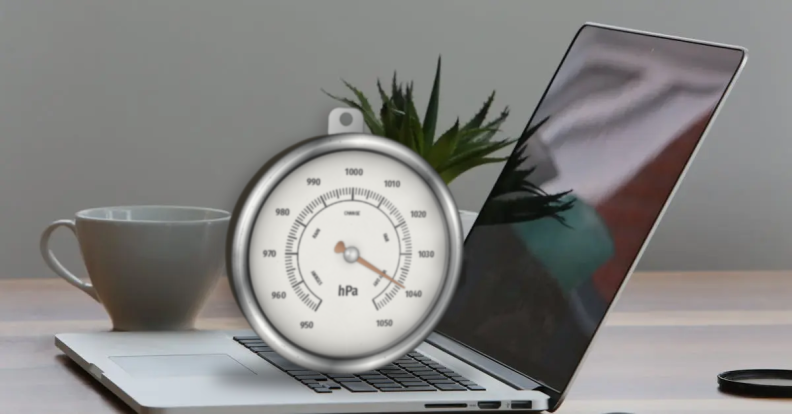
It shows 1040 (hPa)
